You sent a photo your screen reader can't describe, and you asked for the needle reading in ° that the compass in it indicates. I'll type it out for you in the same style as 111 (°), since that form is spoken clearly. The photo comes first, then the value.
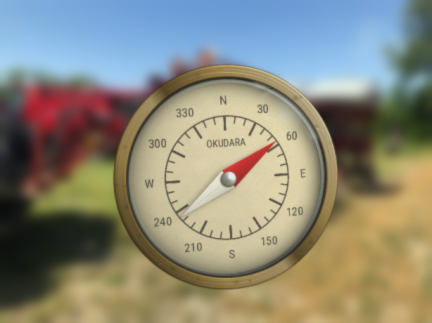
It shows 55 (°)
